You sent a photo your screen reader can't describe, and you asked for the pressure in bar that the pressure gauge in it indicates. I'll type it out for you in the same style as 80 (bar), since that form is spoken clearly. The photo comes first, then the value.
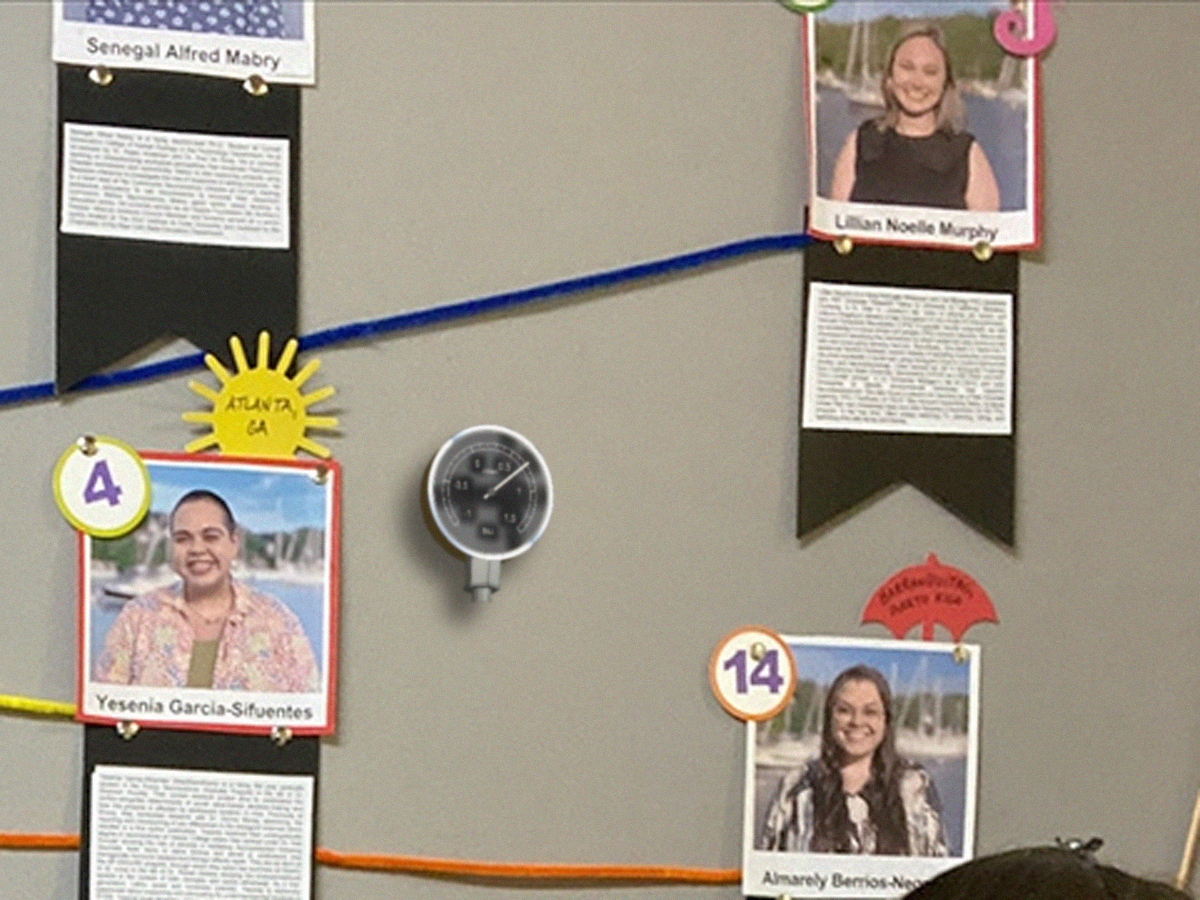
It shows 0.7 (bar)
